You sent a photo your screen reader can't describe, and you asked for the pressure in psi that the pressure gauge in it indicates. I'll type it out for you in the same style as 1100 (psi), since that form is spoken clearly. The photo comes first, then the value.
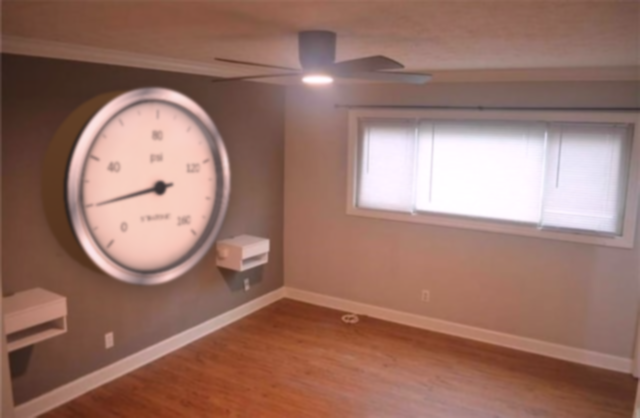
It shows 20 (psi)
